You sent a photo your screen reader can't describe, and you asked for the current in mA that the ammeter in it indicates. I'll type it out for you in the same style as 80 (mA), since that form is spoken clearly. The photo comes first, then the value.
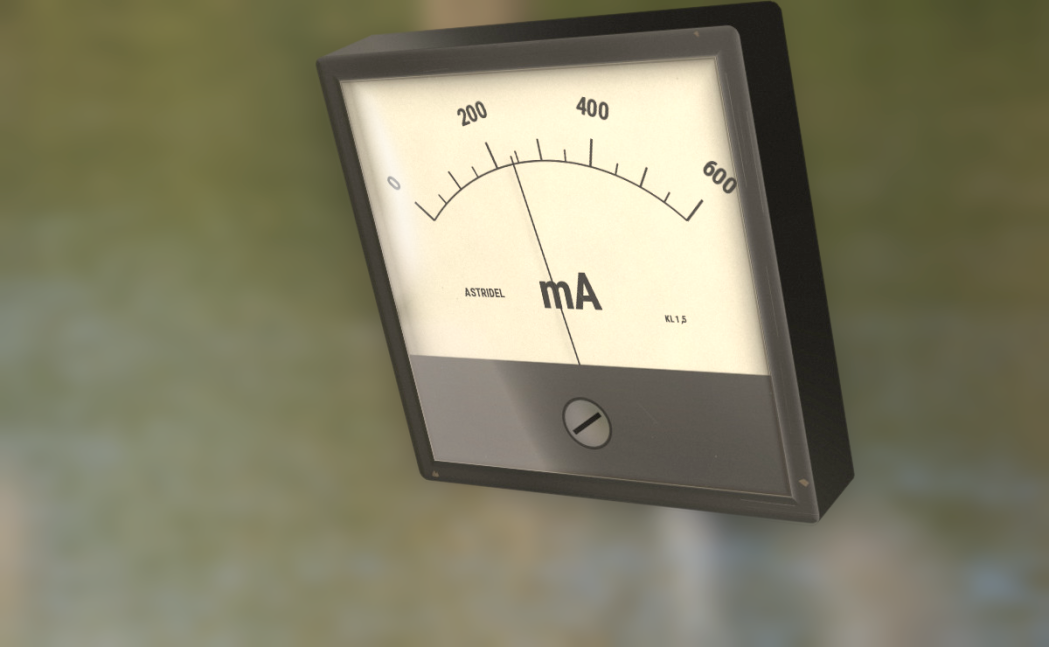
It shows 250 (mA)
